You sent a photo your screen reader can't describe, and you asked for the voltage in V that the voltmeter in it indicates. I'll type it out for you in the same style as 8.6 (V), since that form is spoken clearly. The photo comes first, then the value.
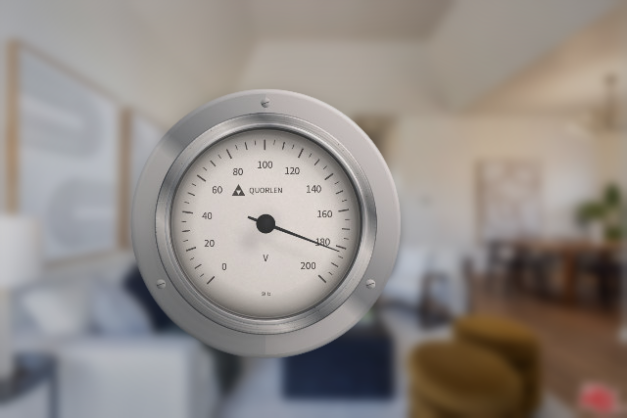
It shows 182.5 (V)
